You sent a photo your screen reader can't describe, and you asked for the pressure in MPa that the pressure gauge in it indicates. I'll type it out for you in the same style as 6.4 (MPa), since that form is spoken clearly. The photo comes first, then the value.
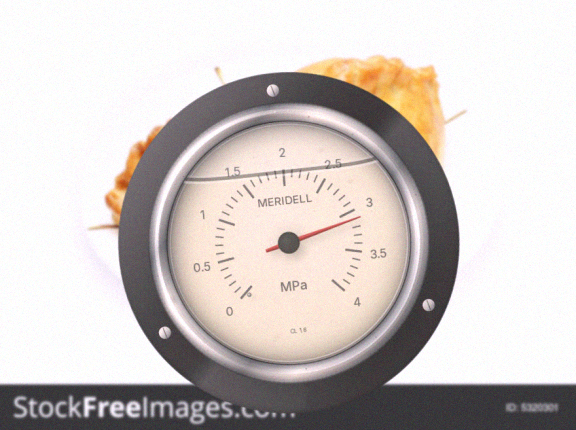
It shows 3.1 (MPa)
